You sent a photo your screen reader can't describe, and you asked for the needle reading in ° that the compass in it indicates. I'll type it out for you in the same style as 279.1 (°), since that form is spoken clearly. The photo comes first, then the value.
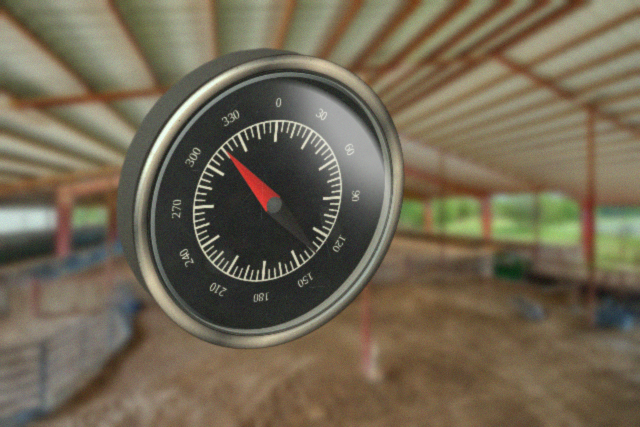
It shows 315 (°)
